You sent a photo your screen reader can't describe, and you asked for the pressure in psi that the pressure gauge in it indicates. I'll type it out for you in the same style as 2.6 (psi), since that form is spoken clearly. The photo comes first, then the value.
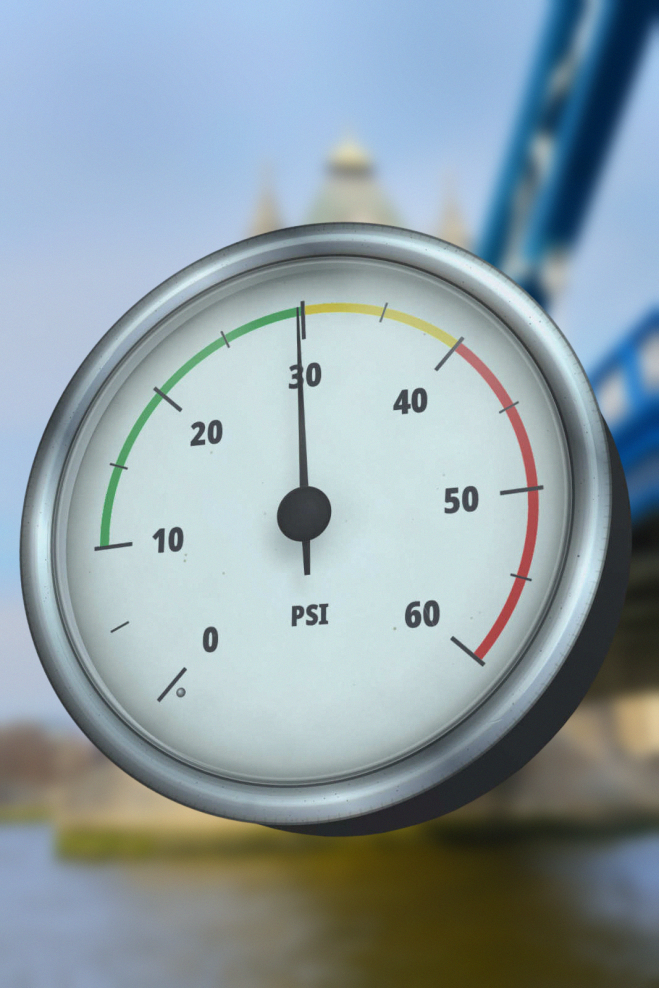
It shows 30 (psi)
